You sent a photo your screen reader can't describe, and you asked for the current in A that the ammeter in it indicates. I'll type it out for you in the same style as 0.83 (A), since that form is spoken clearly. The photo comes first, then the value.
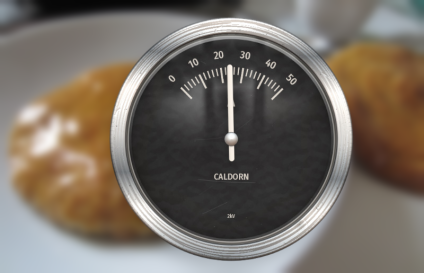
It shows 24 (A)
